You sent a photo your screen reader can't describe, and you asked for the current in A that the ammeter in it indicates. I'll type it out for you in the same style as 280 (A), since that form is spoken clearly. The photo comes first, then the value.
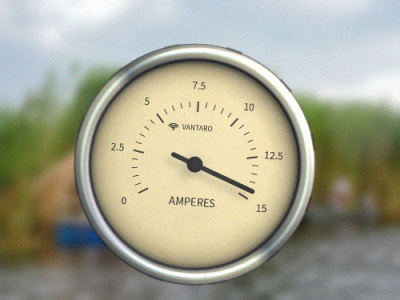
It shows 14.5 (A)
